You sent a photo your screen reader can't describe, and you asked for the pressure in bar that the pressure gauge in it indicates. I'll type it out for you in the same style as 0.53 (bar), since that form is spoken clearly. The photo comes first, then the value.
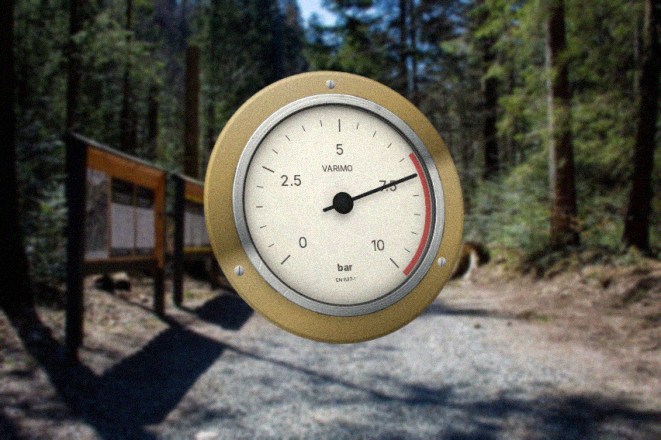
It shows 7.5 (bar)
